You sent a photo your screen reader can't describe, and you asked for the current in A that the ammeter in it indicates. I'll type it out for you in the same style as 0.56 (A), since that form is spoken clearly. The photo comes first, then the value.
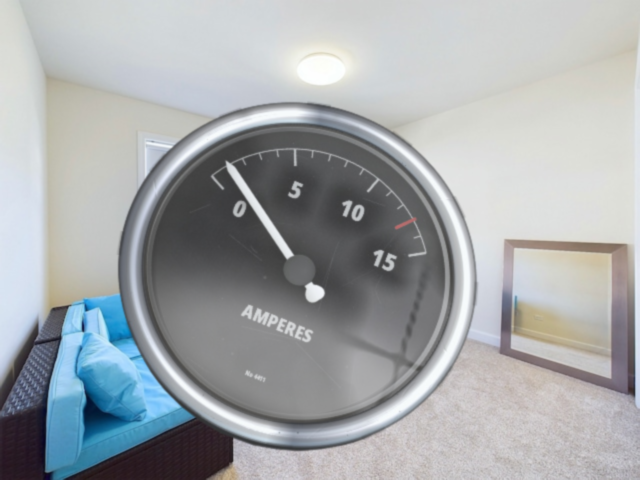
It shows 1 (A)
